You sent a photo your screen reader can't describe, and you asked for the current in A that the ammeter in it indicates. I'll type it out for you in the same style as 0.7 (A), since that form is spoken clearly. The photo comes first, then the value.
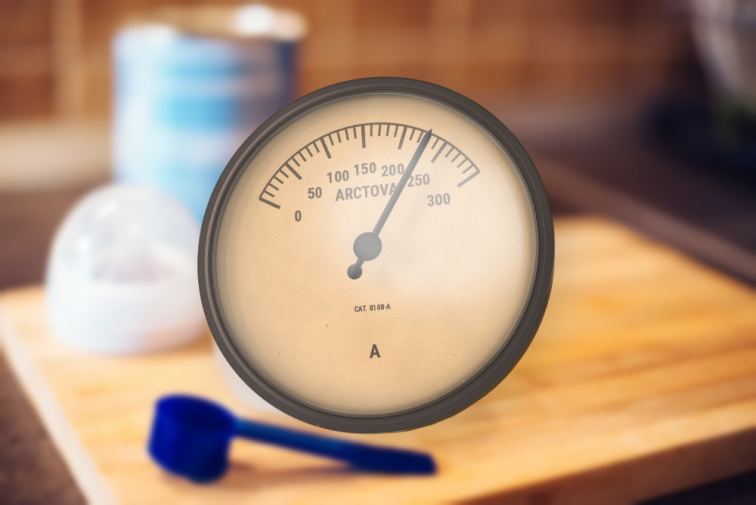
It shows 230 (A)
